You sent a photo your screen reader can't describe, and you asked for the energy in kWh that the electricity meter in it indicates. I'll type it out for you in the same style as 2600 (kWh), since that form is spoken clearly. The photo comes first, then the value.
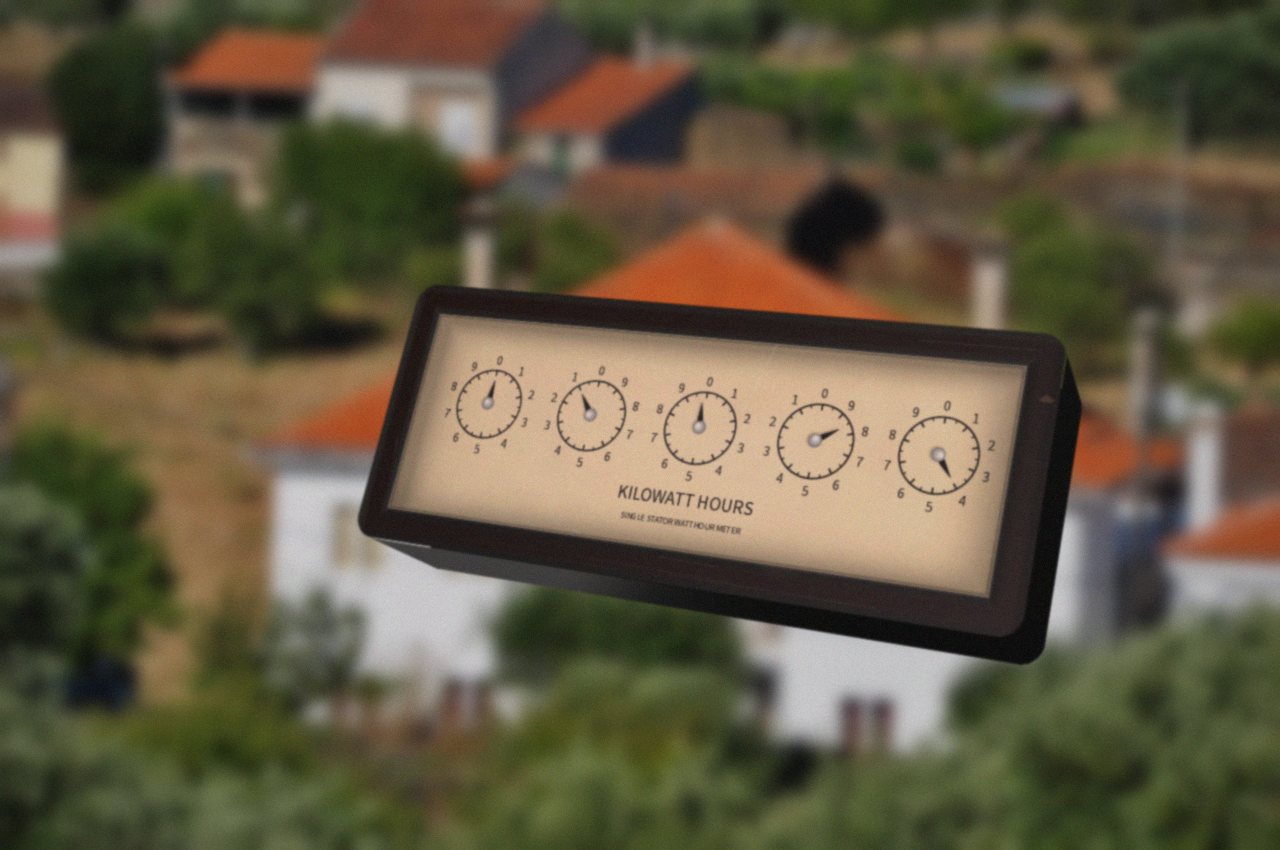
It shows 984 (kWh)
